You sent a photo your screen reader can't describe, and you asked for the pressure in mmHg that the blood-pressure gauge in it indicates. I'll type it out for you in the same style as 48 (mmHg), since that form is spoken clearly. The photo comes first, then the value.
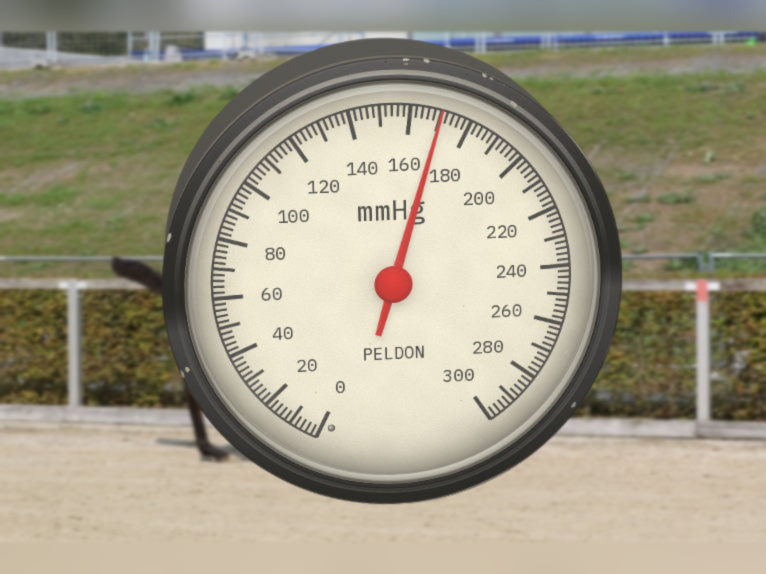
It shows 170 (mmHg)
